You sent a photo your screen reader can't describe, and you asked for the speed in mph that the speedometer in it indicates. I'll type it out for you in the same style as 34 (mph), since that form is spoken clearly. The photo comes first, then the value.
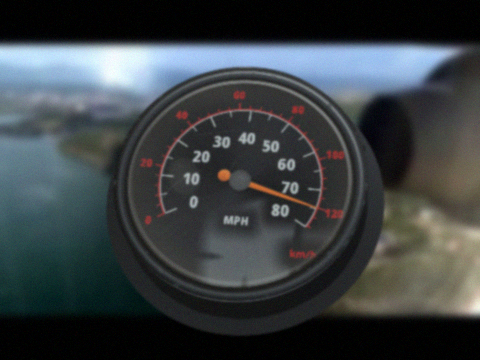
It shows 75 (mph)
